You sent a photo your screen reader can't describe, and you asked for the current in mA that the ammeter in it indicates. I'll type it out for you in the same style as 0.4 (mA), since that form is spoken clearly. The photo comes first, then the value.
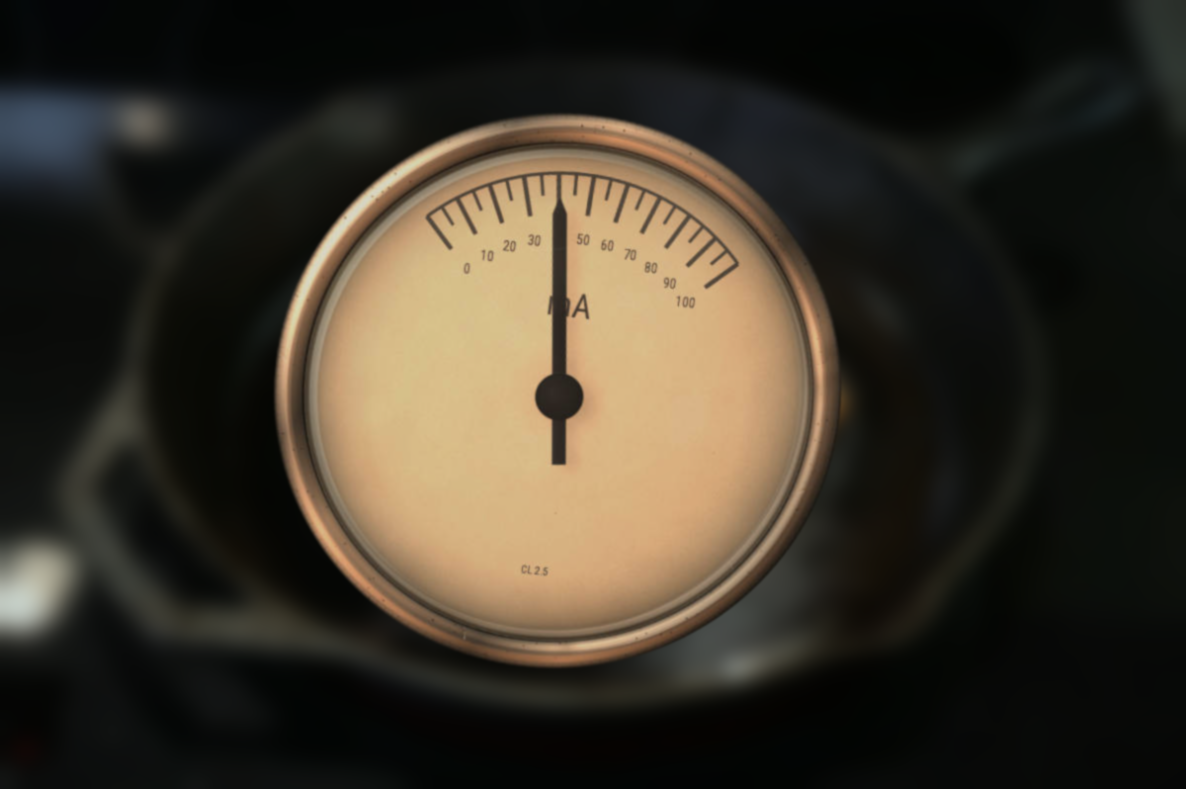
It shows 40 (mA)
